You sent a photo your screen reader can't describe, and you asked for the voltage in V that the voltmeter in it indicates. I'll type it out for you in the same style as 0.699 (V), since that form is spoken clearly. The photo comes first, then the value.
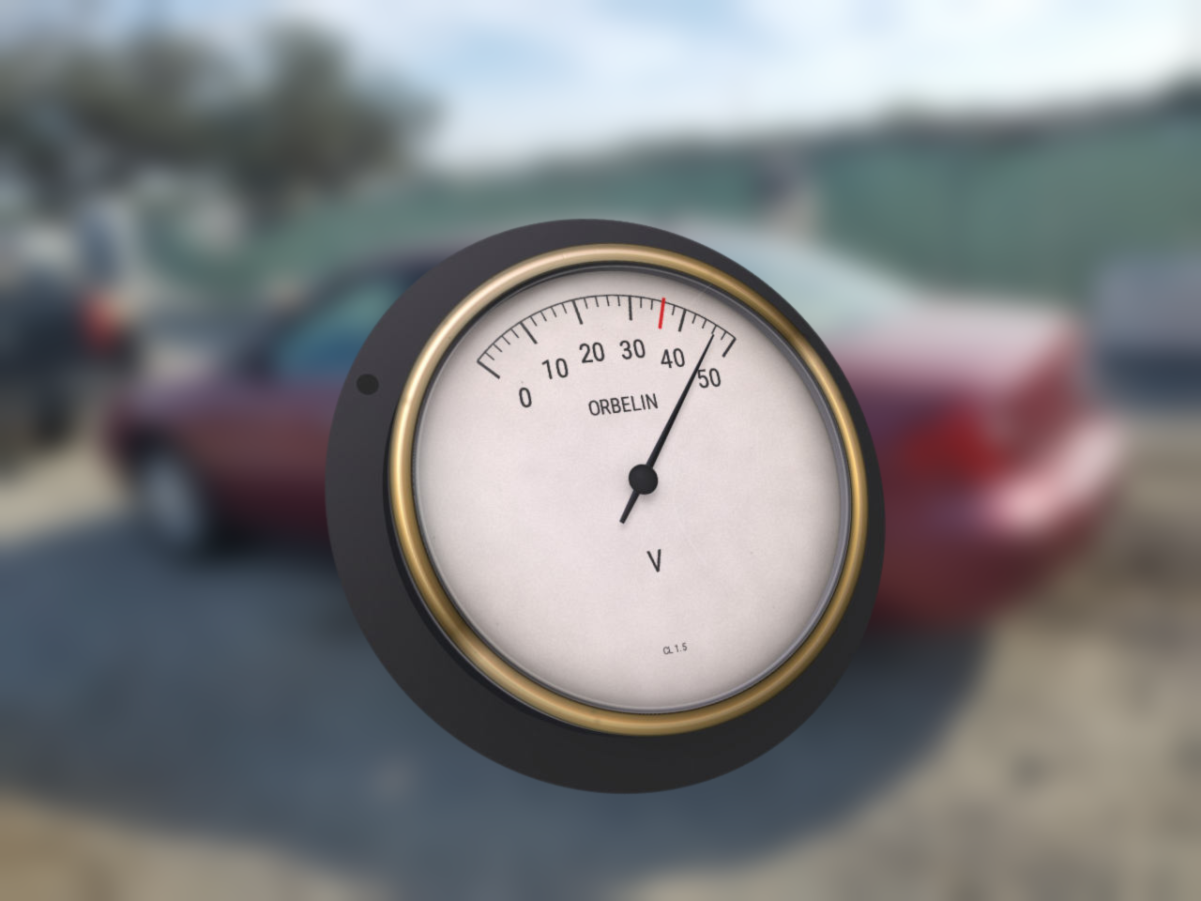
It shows 46 (V)
